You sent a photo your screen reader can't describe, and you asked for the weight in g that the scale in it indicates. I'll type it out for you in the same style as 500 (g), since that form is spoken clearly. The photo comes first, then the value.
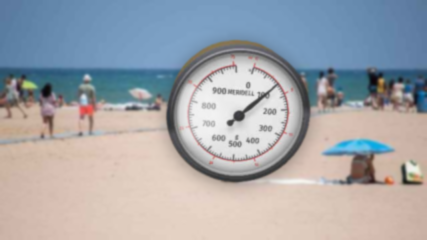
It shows 100 (g)
